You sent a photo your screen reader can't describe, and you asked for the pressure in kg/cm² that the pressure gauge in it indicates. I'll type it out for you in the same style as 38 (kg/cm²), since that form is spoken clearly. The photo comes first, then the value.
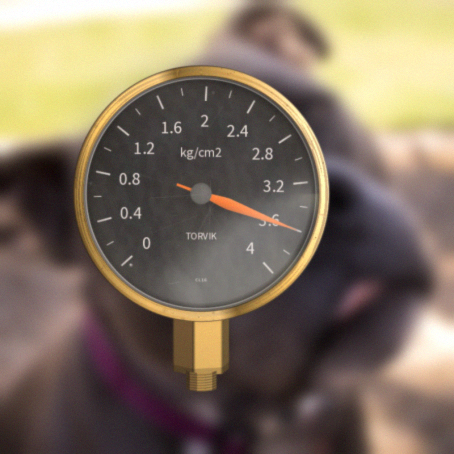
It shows 3.6 (kg/cm²)
